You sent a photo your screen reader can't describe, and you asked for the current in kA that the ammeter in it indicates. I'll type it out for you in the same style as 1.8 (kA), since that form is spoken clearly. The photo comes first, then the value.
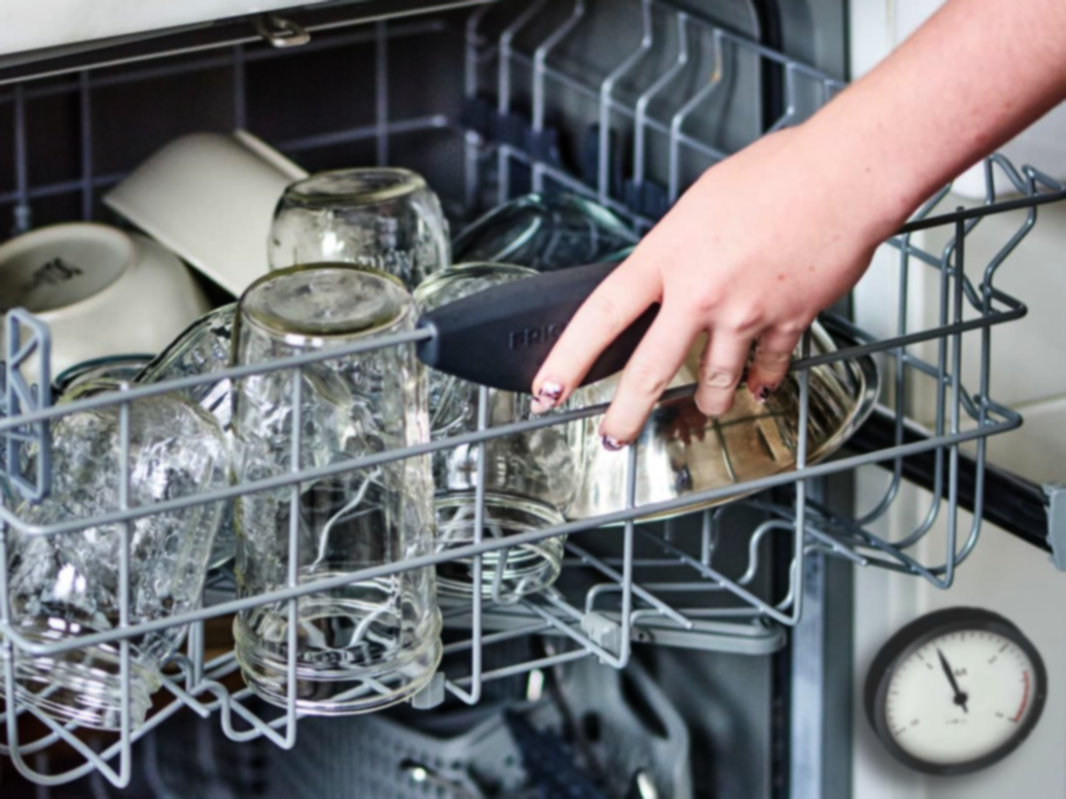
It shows 1.2 (kA)
